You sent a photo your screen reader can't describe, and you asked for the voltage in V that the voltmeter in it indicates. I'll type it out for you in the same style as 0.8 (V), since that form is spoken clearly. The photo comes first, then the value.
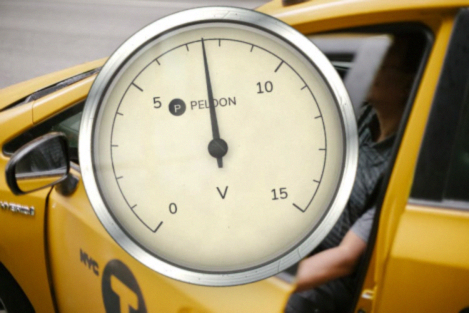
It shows 7.5 (V)
